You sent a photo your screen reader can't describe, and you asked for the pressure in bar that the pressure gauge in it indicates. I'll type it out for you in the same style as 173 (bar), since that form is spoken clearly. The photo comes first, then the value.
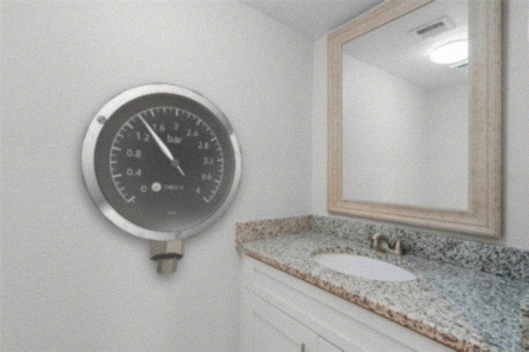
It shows 1.4 (bar)
